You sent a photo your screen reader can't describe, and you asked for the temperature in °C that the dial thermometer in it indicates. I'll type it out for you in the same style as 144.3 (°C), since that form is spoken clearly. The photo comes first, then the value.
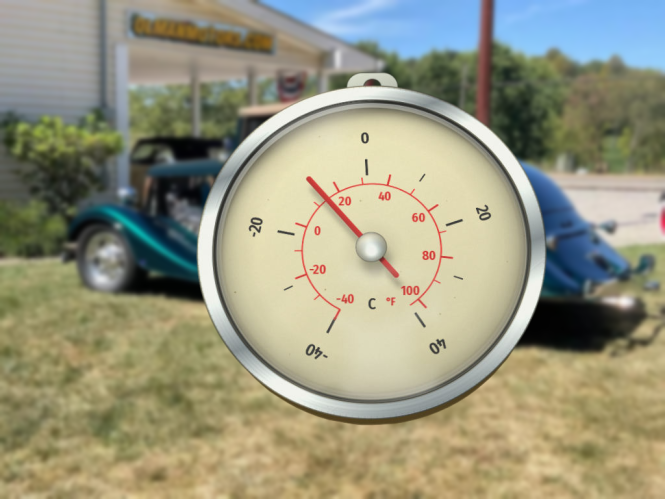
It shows -10 (°C)
